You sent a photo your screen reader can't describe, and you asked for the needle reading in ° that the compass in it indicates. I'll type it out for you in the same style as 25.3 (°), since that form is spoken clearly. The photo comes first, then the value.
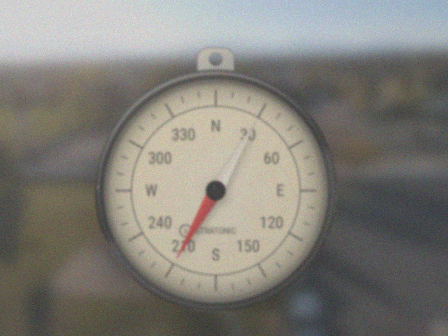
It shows 210 (°)
